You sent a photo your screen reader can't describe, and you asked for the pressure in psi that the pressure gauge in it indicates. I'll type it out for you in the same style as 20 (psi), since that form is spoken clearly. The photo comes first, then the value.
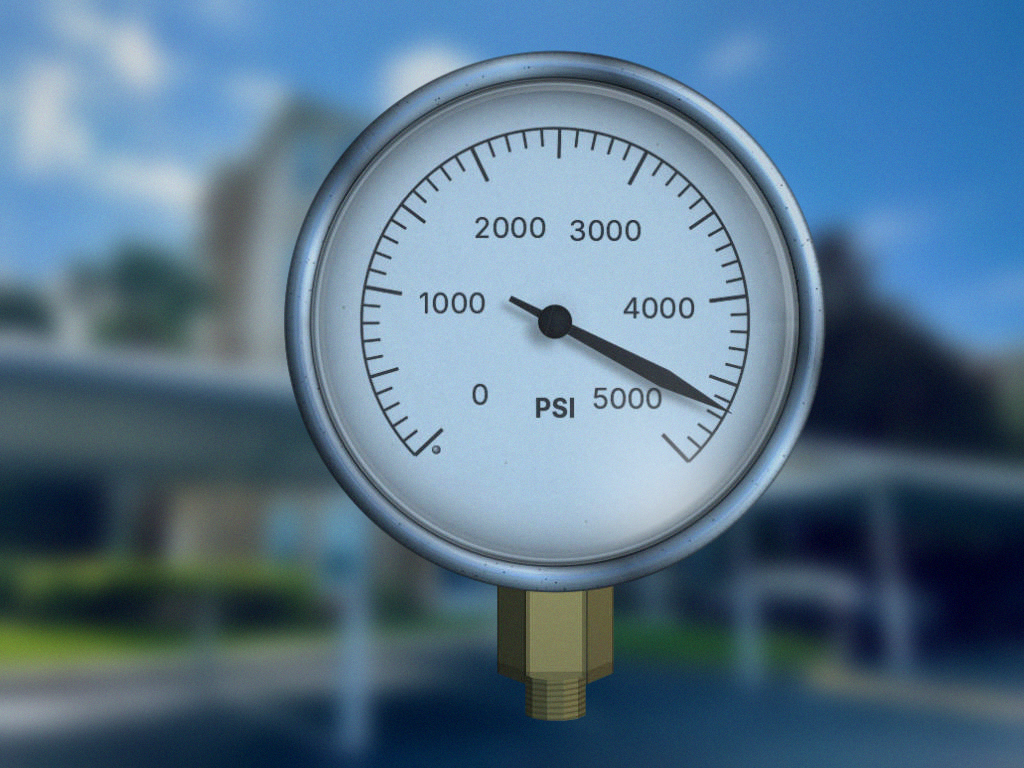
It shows 4650 (psi)
